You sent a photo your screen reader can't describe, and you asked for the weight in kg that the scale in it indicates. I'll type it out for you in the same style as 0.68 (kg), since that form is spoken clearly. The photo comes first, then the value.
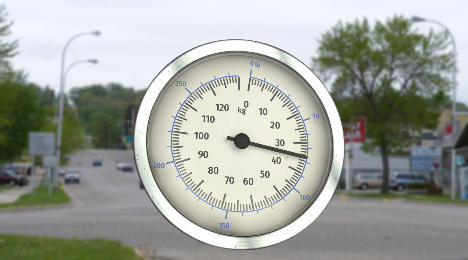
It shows 35 (kg)
